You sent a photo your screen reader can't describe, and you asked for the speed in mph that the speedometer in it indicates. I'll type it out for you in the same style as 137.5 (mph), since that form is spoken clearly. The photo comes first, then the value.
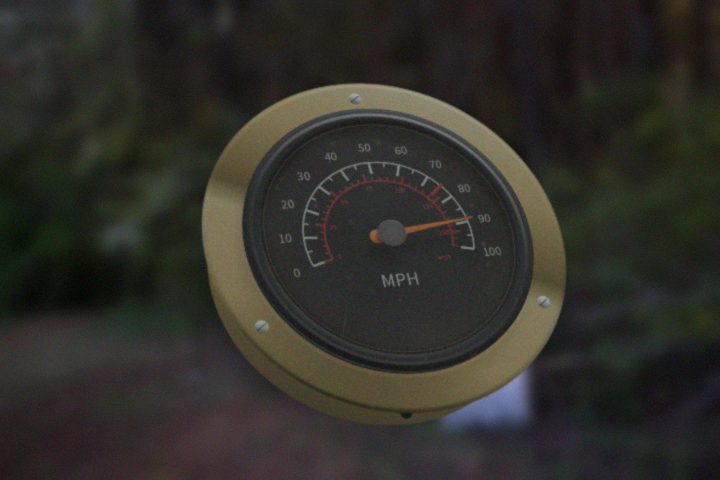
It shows 90 (mph)
